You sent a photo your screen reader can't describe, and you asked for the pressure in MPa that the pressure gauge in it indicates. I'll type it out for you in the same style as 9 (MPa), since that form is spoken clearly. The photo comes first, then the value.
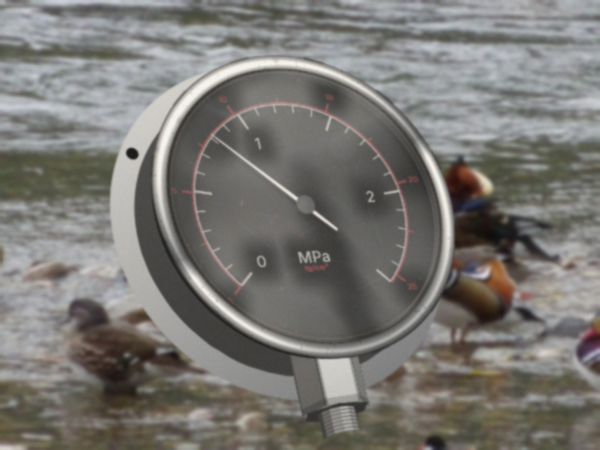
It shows 0.8 (MPa)
